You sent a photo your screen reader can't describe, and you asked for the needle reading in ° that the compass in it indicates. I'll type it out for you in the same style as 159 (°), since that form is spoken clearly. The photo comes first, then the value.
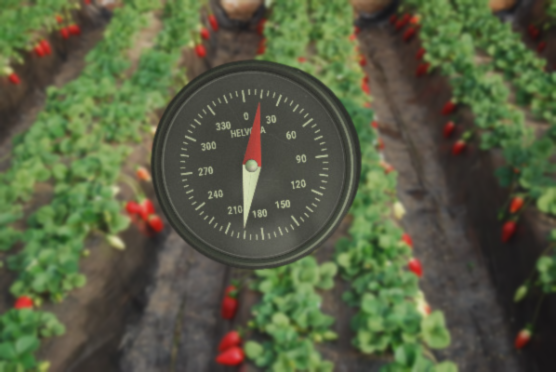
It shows 15 (°)
